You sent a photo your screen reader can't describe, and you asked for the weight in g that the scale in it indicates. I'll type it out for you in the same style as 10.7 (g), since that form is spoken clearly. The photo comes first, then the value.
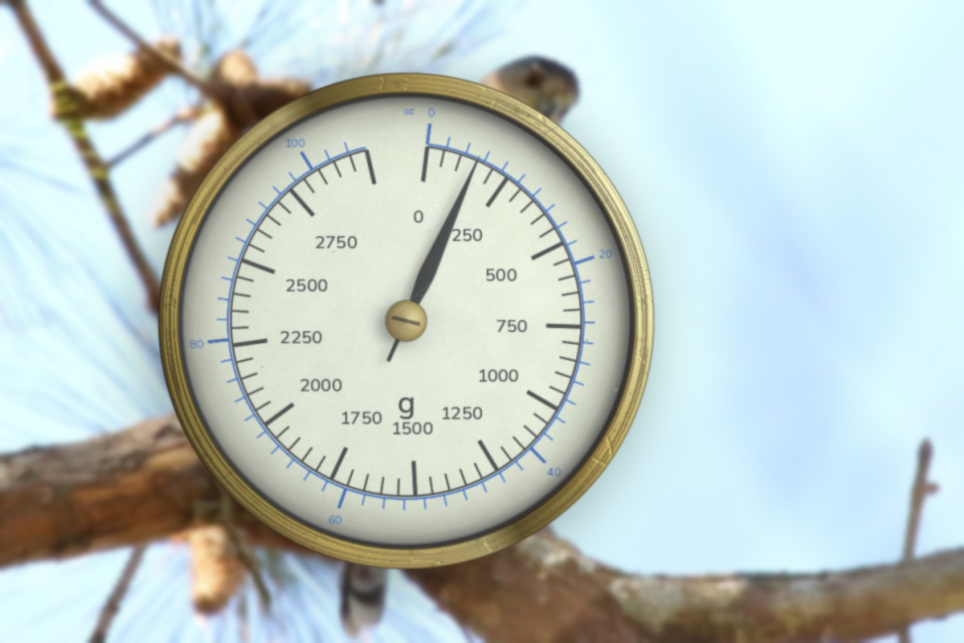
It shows 150 (g)
